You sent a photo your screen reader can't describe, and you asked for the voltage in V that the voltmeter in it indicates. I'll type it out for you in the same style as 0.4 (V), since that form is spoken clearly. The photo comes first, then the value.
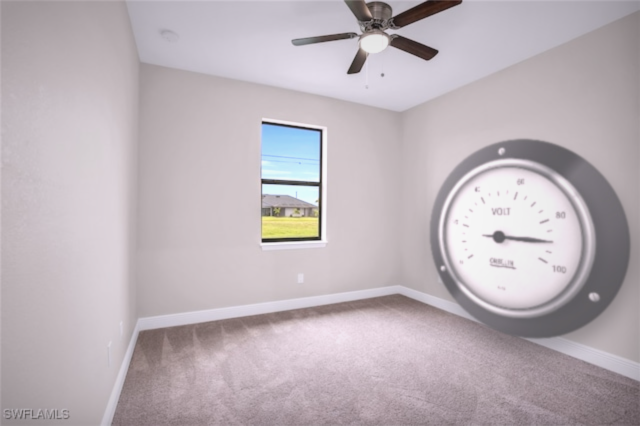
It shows 90 (V)
